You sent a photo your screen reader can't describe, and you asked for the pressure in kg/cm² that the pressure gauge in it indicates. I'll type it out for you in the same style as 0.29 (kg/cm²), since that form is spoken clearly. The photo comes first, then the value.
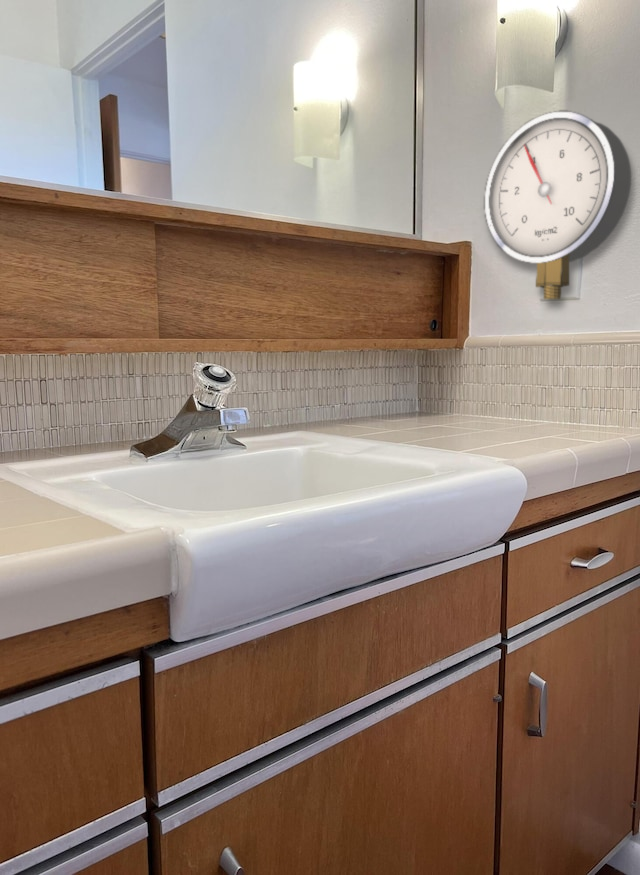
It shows 4 (kg/cm²)
